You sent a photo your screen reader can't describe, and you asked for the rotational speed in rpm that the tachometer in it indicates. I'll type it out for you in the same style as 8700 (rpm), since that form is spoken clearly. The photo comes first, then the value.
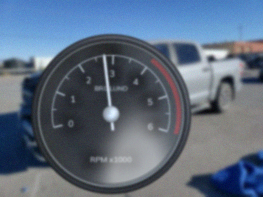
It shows 2750 (rpm)
